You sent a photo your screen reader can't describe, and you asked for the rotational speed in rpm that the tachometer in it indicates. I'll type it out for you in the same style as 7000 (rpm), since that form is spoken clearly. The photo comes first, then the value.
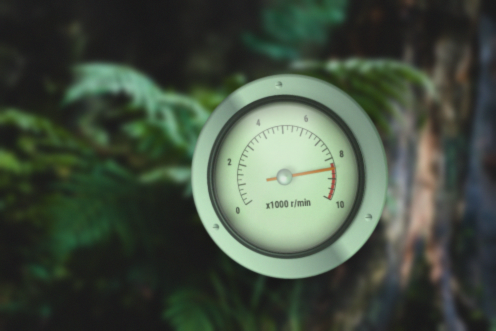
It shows 8500 (rpm)
